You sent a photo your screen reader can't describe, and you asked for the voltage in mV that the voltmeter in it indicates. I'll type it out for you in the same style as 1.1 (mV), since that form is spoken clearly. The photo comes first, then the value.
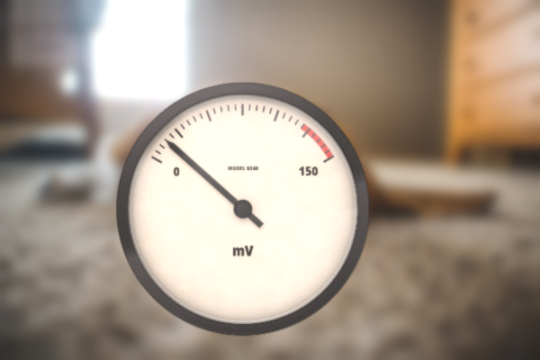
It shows 15 (mV)
